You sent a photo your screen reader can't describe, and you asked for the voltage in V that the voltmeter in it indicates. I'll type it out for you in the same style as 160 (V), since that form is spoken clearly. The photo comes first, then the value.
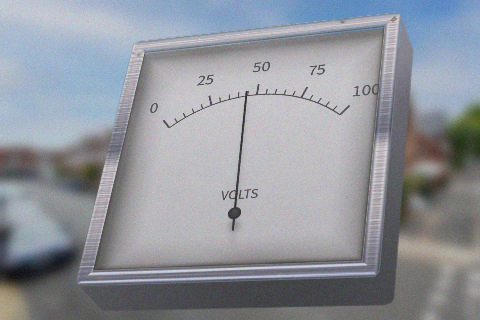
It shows 45 (V)
